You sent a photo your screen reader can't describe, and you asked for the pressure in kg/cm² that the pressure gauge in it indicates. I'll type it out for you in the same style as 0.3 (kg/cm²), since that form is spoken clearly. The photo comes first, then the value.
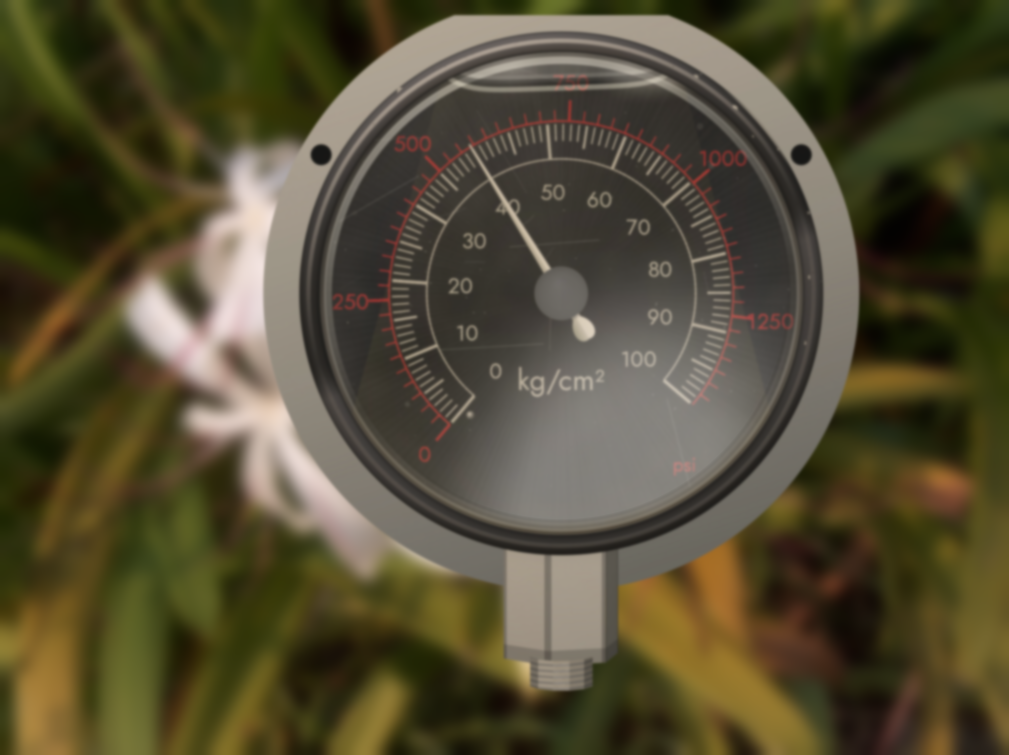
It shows 40 (kg/cm²)
